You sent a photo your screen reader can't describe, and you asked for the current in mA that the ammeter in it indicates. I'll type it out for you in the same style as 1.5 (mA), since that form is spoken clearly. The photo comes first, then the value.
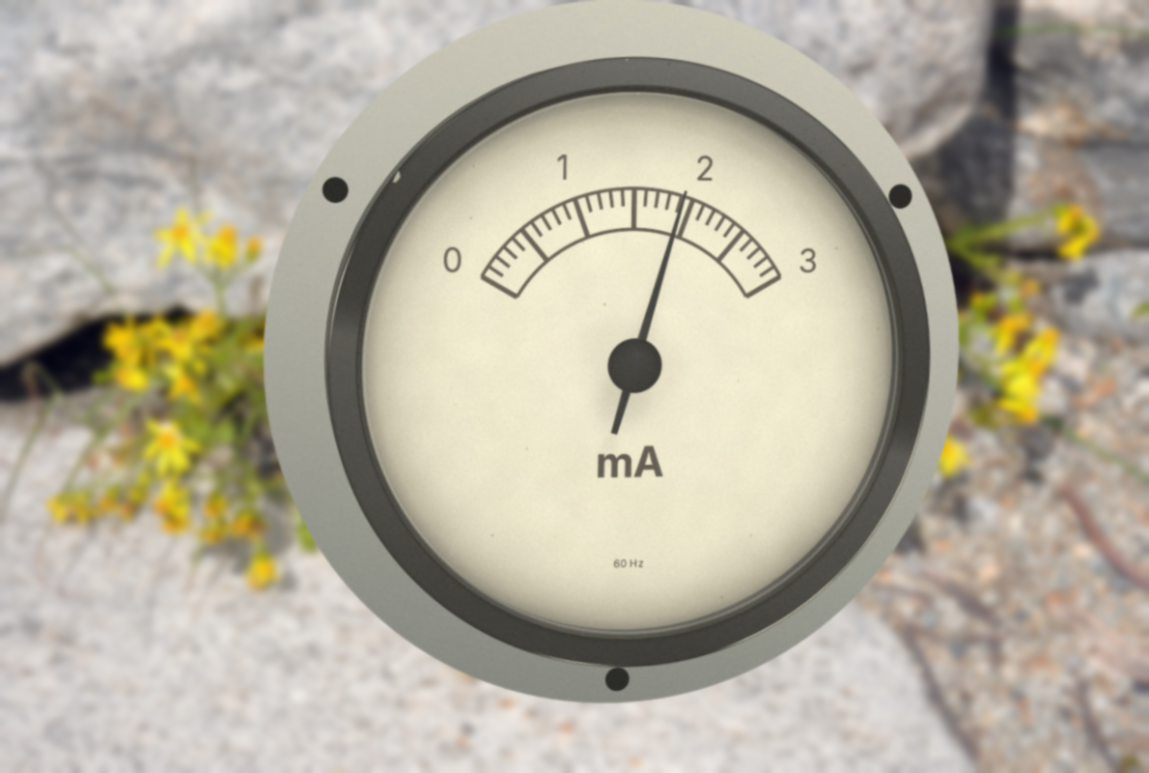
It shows 1.9 (mA)
